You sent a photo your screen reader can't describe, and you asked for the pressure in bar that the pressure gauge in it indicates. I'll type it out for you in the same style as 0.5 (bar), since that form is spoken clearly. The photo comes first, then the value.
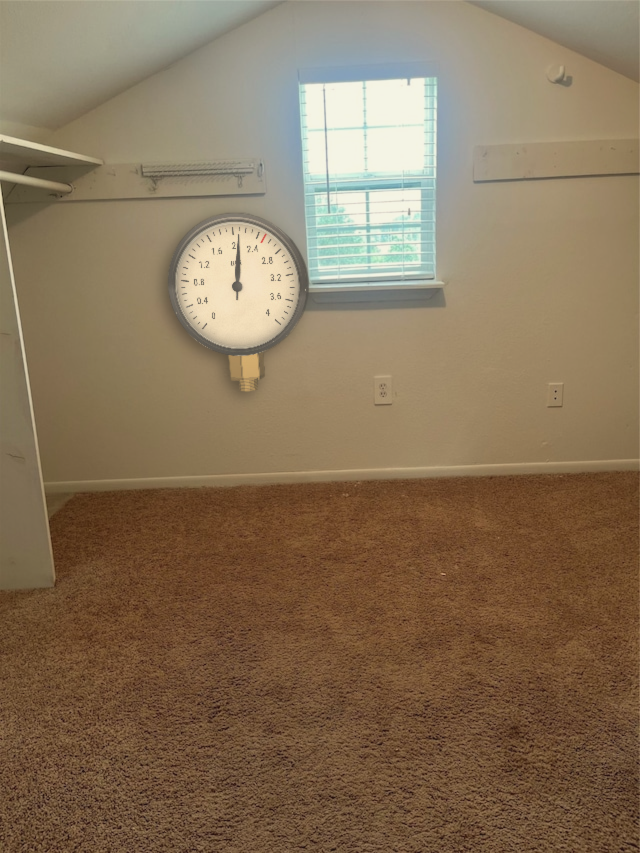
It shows 2.1 (bar)
